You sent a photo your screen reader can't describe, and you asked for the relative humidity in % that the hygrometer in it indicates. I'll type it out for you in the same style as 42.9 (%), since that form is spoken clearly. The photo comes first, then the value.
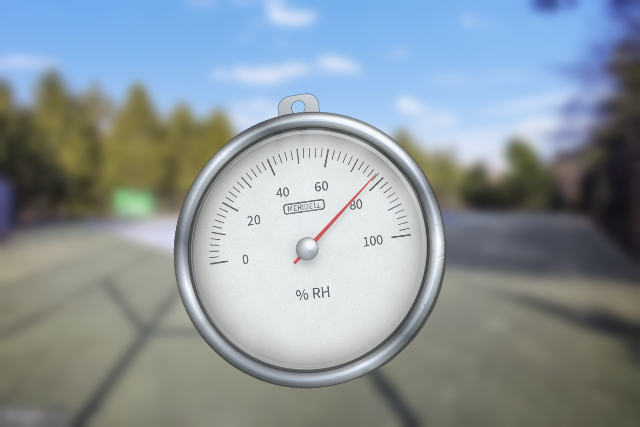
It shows 78 (%)
